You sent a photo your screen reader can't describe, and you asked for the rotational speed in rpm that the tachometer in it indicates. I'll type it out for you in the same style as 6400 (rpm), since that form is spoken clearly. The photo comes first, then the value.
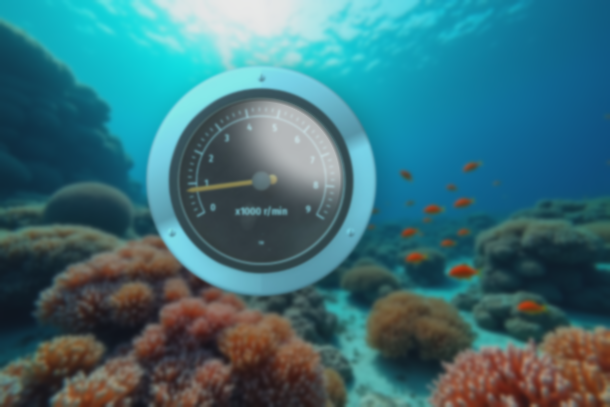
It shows 800 (rpm)
